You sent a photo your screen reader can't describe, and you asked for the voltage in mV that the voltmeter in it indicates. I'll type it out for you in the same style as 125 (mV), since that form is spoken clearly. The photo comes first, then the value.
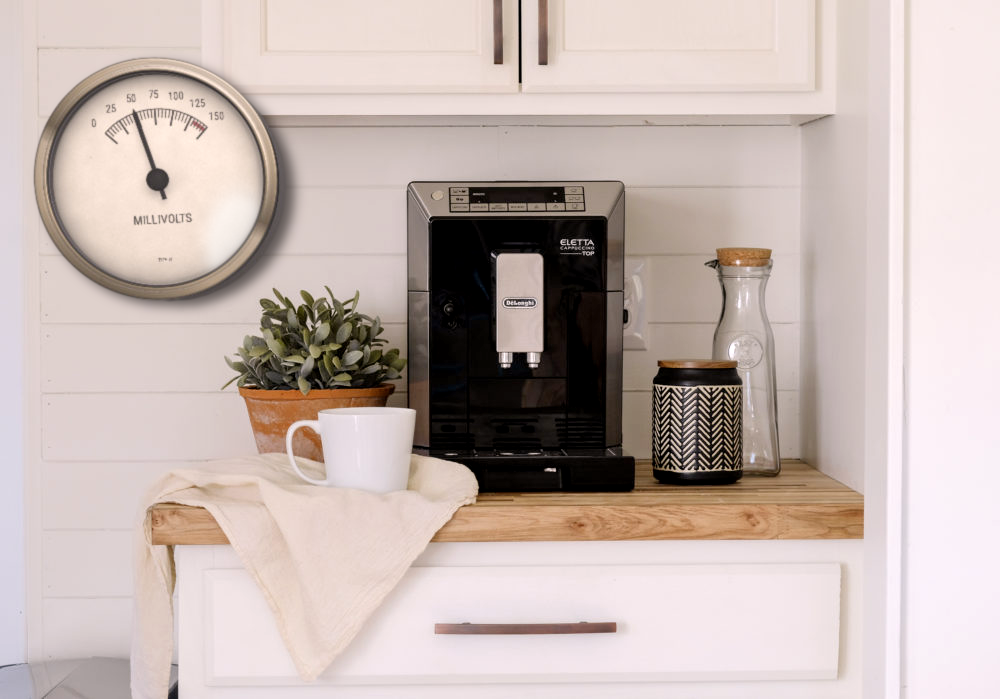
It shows 50 (mV)
